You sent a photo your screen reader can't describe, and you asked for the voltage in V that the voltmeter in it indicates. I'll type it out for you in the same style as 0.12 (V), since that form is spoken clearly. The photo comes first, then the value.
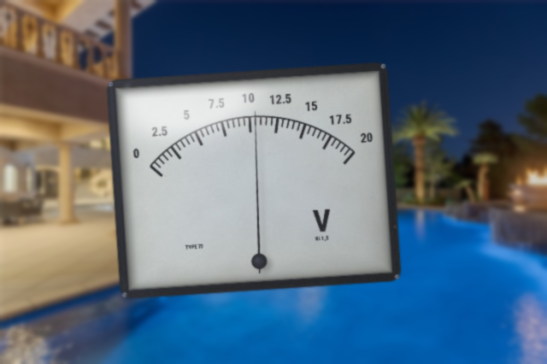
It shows 10.5 (V)
